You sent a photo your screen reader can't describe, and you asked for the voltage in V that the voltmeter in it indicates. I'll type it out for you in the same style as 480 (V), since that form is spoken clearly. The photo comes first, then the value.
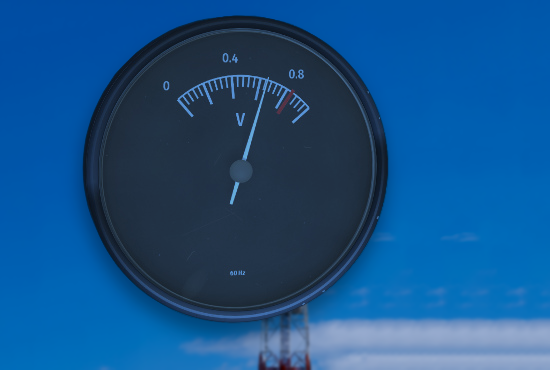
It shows 0.64 (V)
